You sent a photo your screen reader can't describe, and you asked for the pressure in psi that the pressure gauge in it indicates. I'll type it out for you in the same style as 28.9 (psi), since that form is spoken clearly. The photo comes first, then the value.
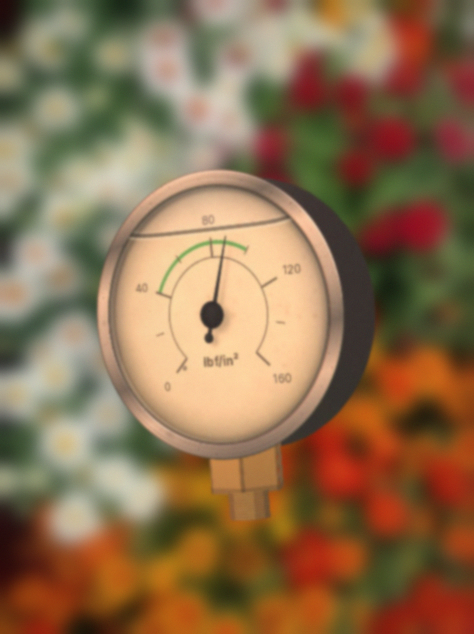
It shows 90 (psi)
